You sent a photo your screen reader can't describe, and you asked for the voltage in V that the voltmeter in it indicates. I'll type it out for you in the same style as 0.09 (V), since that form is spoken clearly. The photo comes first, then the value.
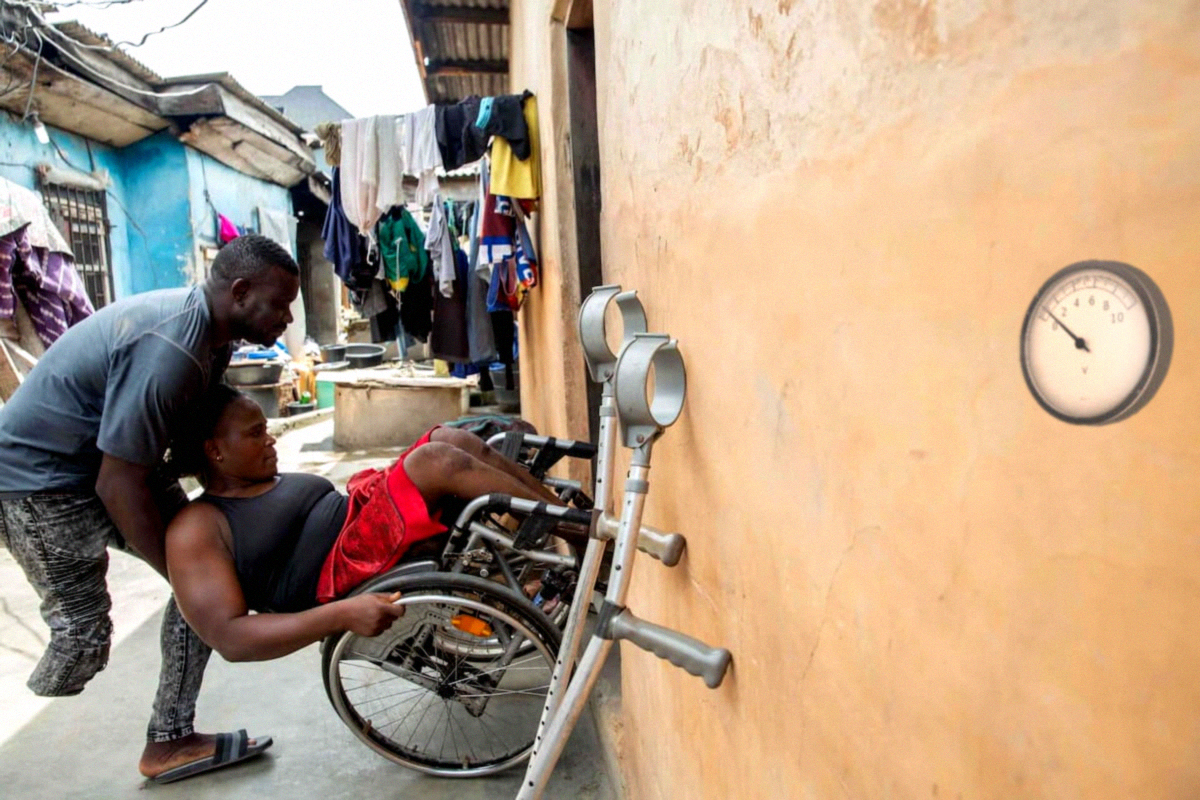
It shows 1 (V)
